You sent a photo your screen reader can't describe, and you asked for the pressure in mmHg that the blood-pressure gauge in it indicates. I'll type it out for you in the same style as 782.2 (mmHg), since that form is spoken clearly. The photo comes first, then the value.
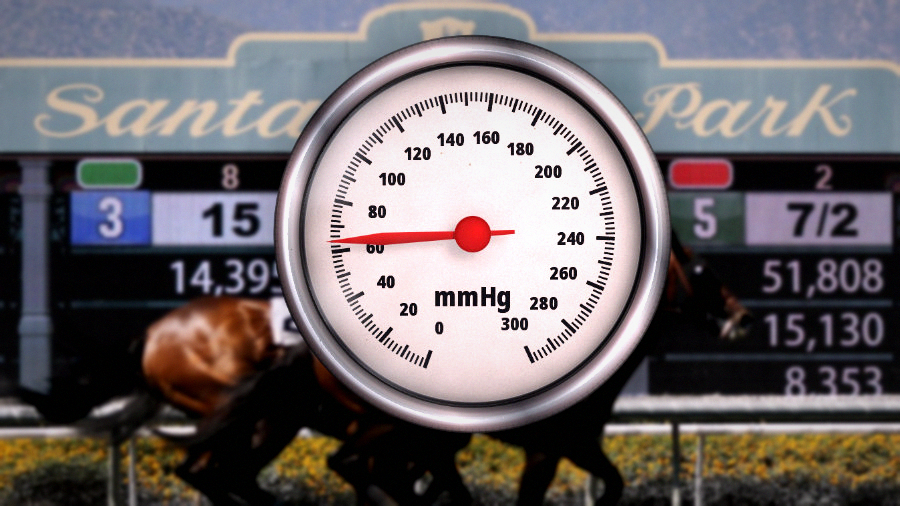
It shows 64 (mmHg)
